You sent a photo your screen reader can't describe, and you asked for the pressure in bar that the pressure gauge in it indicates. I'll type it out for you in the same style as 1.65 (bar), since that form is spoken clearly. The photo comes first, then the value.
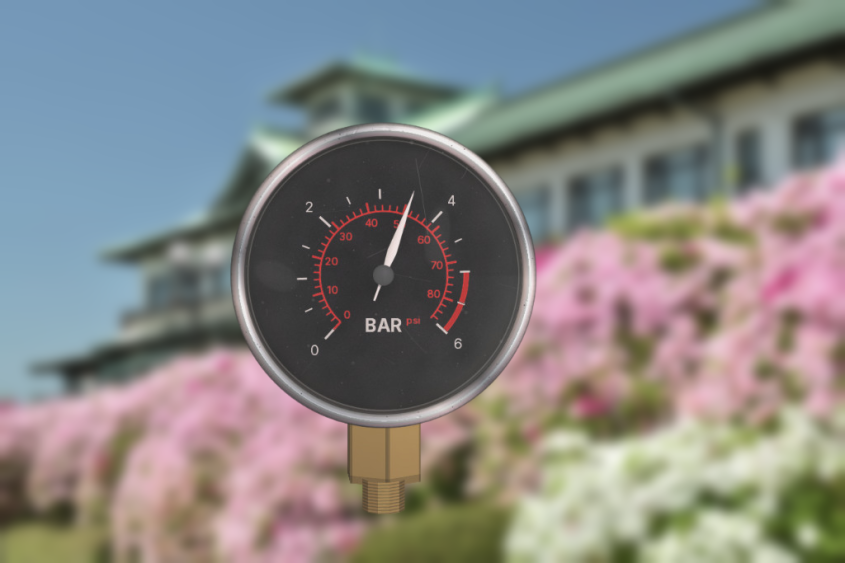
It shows 3.5 (bar)
